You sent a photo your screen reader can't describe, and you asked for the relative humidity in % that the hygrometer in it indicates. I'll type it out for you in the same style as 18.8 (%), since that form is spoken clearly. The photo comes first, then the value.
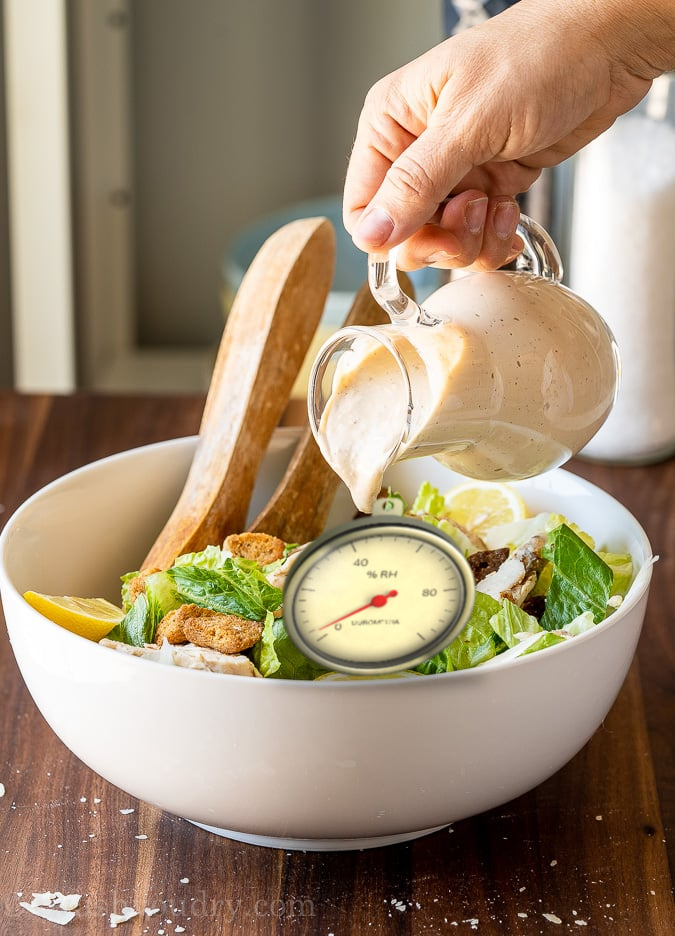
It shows 4 (%)
